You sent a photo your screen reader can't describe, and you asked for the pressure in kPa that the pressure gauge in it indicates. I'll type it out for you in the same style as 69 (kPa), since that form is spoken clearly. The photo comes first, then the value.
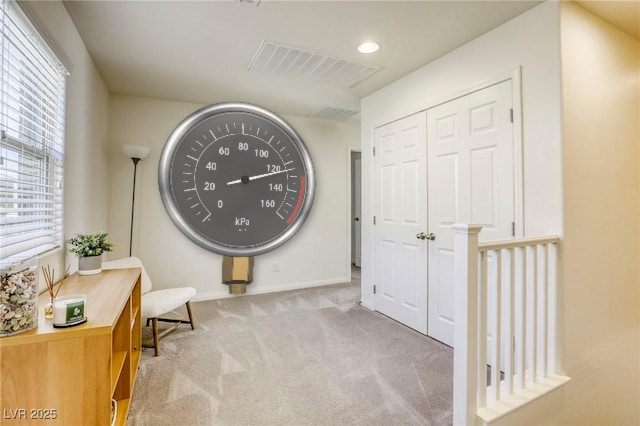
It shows 125 (kPa)
